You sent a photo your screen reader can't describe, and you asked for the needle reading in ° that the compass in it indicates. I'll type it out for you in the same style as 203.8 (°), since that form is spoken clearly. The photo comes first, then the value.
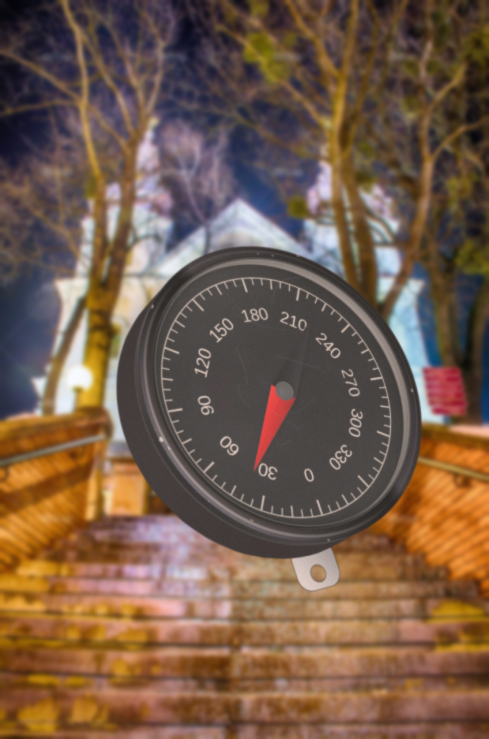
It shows 40 (°)
